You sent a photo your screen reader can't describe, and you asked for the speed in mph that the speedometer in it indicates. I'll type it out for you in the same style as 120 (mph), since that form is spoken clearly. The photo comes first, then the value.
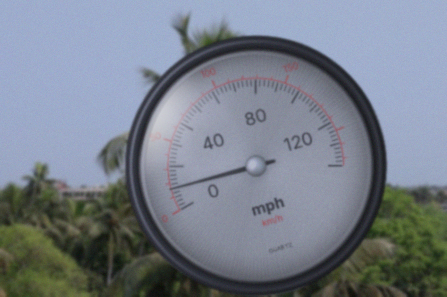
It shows 10 (mph)
